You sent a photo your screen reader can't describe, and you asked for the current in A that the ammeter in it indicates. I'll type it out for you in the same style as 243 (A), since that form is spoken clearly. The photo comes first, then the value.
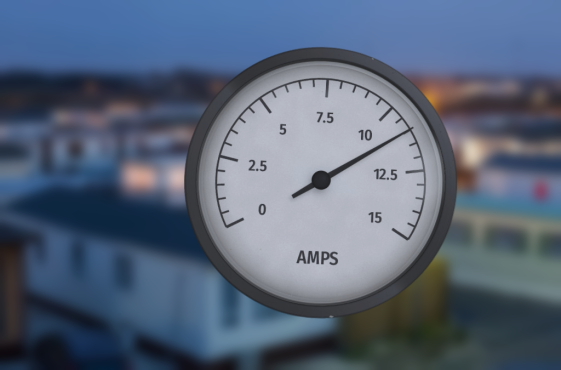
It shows 11 (A)
